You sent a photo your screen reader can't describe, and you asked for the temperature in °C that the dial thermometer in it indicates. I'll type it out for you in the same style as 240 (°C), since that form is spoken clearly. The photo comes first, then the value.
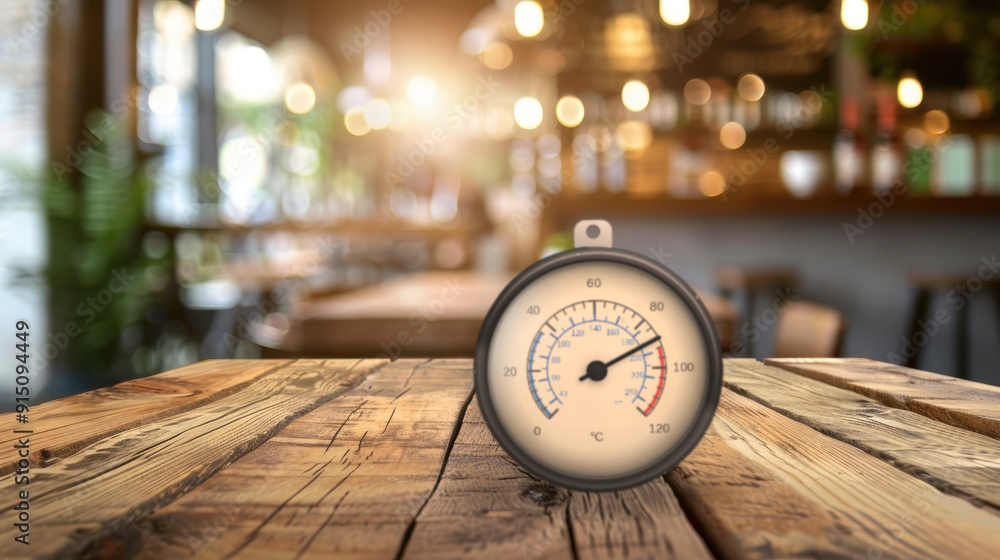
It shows 88 (°C)
